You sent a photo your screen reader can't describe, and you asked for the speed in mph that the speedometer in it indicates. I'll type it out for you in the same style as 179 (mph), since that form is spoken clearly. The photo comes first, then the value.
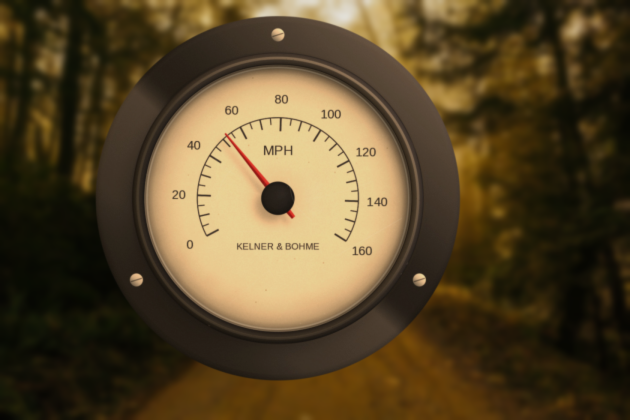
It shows 52.5 (mph)
